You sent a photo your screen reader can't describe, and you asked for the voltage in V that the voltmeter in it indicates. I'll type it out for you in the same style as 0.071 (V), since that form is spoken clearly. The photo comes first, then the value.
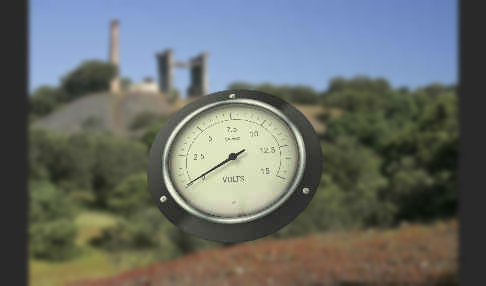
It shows 0 (V)
